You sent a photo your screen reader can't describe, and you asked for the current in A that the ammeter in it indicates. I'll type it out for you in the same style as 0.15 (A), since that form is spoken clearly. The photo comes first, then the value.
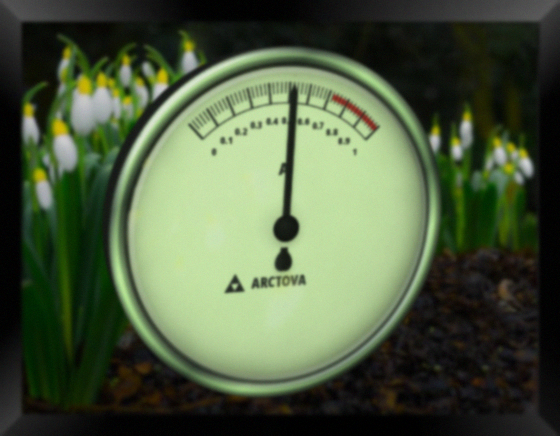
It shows 0.5 (A)
